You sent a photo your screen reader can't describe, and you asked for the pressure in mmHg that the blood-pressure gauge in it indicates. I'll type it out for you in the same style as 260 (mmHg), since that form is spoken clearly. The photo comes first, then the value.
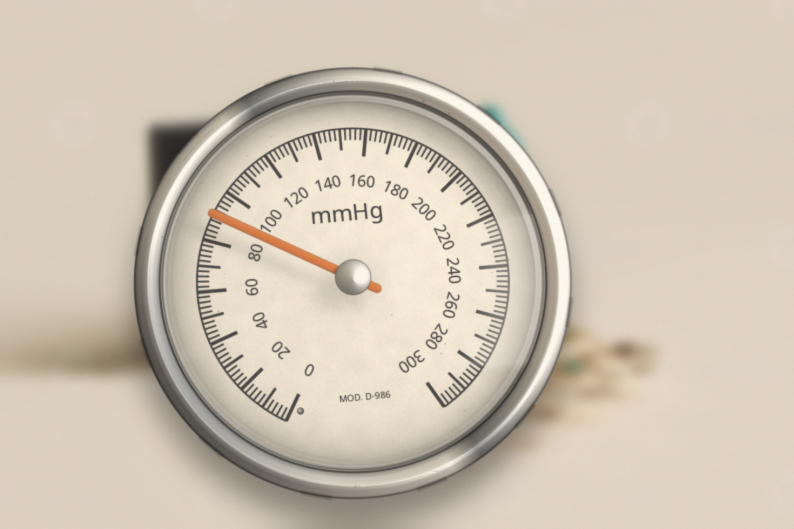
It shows 90 (mmHg)
